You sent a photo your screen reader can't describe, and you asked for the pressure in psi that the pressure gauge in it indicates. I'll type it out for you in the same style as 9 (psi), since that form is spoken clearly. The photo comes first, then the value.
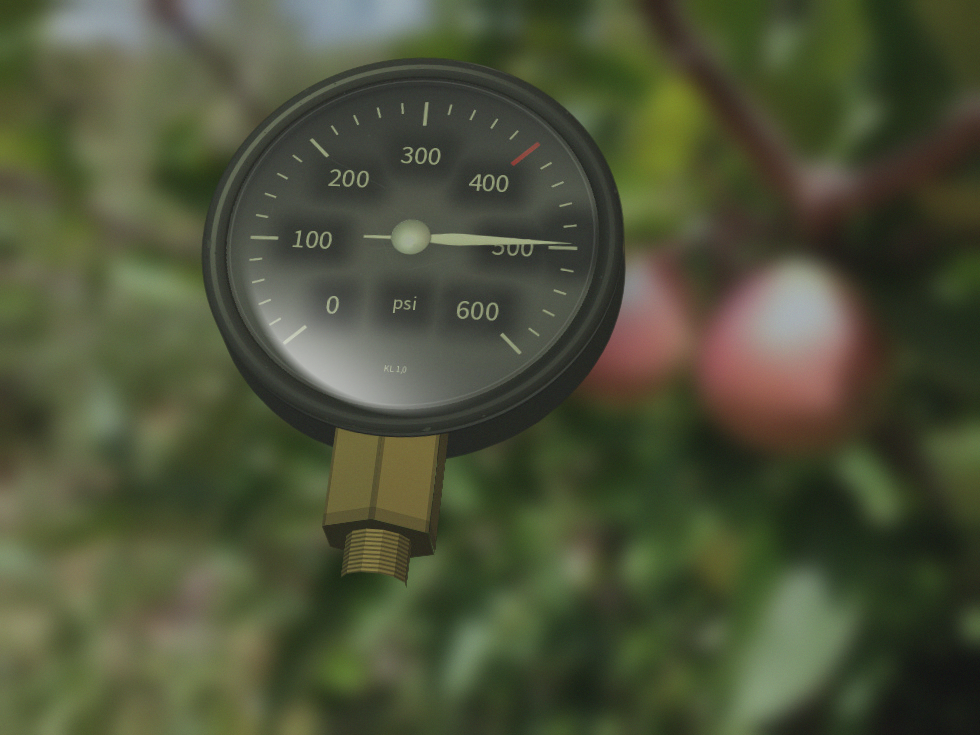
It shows 500 (psi)
